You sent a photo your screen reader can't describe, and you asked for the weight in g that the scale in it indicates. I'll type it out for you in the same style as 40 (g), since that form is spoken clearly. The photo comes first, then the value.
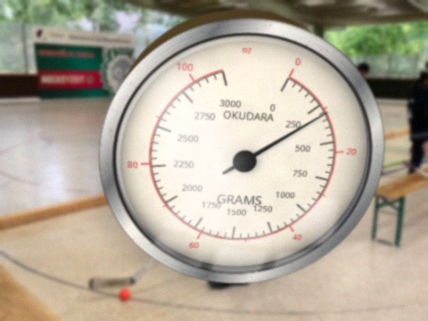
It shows 300 (g)
